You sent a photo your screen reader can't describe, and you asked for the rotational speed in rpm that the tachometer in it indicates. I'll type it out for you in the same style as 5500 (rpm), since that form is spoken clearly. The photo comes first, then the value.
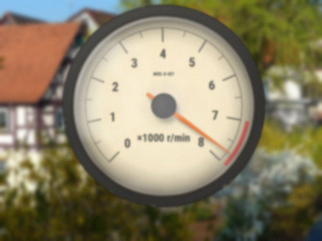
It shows 7750 (rpm)
